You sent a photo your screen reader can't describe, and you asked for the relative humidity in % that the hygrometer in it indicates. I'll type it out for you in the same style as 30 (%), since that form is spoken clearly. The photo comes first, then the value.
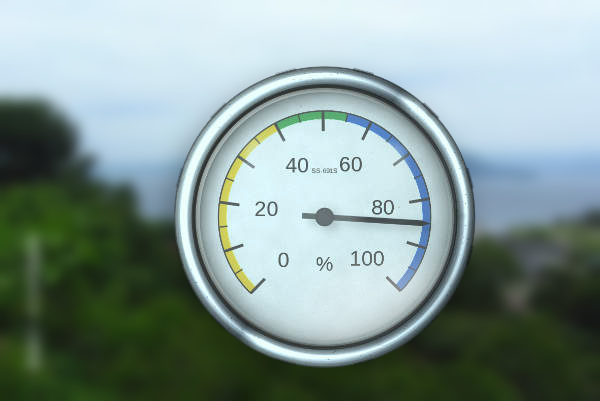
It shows 85 (%)
